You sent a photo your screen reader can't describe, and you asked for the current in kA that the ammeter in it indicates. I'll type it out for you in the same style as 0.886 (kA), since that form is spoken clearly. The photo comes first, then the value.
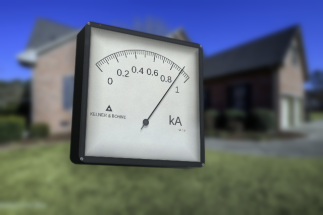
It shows 0.9 (kA)
